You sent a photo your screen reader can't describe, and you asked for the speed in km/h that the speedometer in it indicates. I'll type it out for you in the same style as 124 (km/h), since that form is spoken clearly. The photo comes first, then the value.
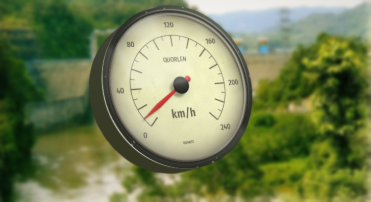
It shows 10 (km/h)
